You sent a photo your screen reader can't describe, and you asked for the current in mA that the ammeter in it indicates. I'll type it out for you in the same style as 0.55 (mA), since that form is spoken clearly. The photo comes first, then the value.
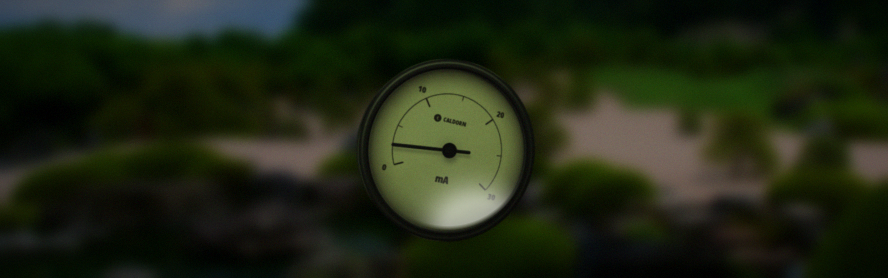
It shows 2.5 (mA)
